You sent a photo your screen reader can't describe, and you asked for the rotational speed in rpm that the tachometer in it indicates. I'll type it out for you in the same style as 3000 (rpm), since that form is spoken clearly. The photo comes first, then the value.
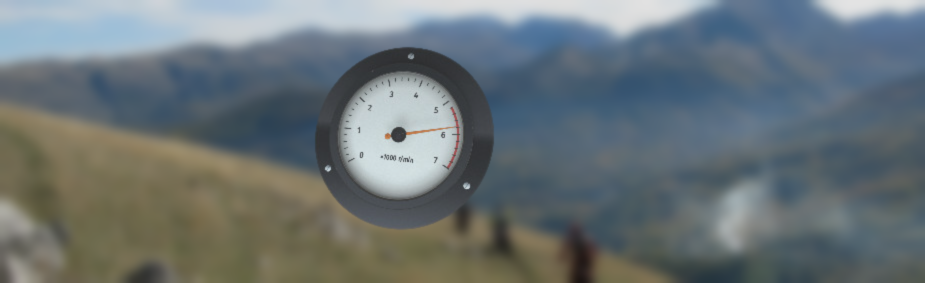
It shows 5800 (rpm)
